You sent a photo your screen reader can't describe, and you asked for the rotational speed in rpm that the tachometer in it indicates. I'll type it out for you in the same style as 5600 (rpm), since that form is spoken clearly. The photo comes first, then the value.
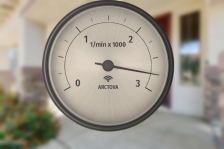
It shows 2750 (rpm)
